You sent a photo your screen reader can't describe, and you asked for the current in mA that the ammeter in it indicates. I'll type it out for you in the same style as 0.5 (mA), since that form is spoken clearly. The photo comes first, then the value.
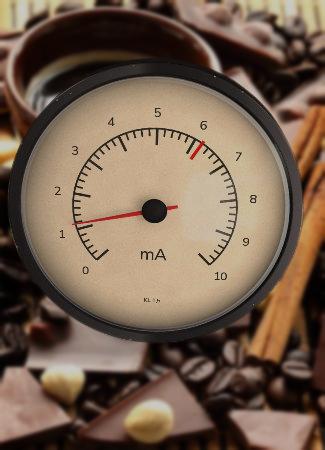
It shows 1.2 (mA)
